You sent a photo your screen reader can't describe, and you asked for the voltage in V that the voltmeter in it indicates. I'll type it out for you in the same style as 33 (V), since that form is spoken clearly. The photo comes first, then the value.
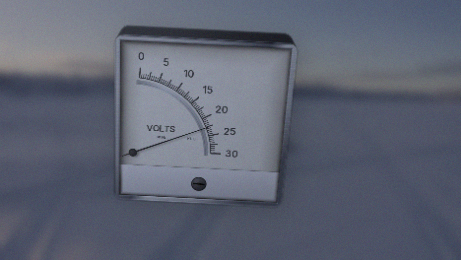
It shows 22.5 (V)
